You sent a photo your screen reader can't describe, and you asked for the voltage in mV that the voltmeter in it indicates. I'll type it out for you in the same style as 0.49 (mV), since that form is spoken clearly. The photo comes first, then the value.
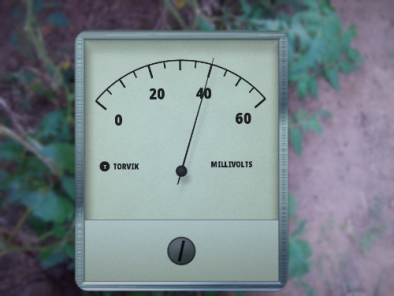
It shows 40 (mV)
